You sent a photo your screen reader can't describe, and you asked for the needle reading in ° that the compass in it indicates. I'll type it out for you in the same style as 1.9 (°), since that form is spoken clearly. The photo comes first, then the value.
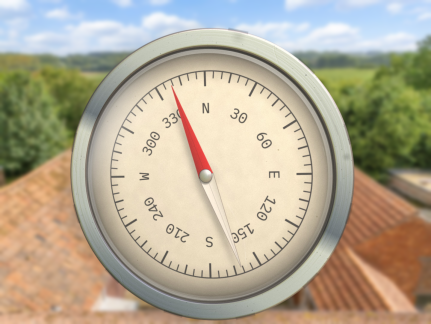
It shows 340 (°)
